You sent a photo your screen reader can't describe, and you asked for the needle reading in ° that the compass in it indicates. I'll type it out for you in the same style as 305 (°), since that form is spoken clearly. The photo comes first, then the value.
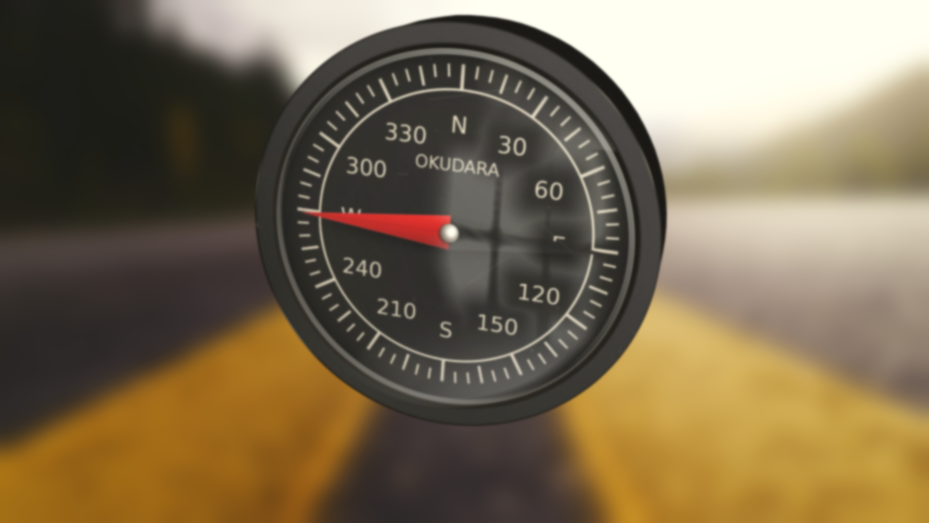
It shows 270 (°)
